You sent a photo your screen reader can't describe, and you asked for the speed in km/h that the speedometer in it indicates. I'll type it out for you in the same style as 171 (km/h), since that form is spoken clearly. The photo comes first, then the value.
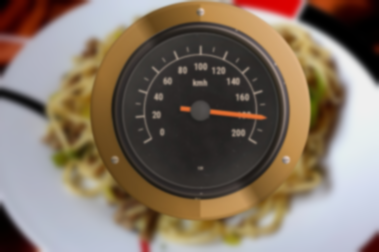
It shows 180 (km/h)
